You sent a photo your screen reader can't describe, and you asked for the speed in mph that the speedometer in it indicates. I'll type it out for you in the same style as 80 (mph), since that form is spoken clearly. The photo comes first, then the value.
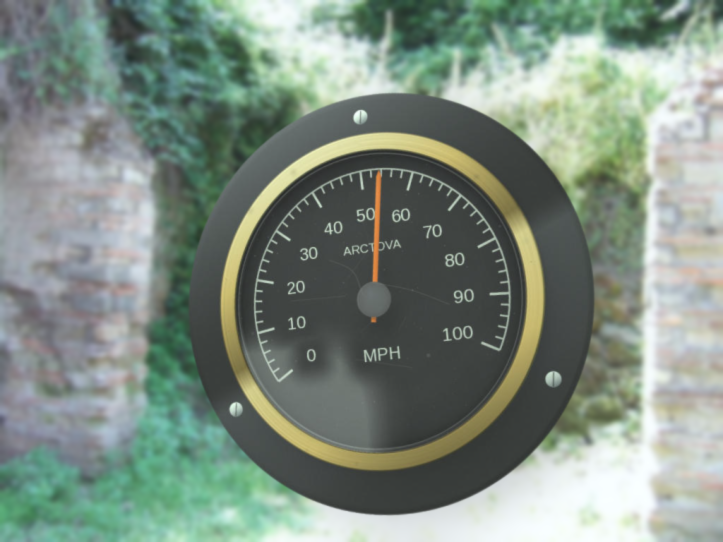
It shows 54 (mph)
